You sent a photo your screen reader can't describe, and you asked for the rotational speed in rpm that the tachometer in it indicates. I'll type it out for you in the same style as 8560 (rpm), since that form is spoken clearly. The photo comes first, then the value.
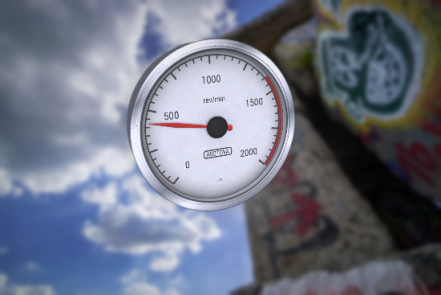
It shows 425 (rpm)
